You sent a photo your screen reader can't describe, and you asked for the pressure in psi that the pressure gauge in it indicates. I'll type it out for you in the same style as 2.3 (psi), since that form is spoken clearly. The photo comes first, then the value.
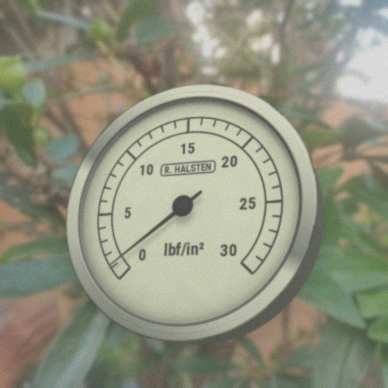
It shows 1 (psi)
